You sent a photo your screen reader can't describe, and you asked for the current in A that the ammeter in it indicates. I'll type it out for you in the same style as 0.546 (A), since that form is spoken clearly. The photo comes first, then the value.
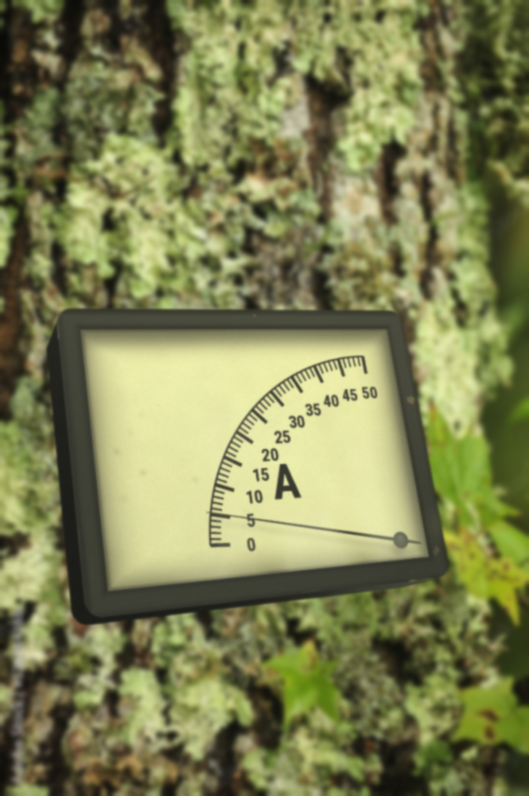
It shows 5 (A)
